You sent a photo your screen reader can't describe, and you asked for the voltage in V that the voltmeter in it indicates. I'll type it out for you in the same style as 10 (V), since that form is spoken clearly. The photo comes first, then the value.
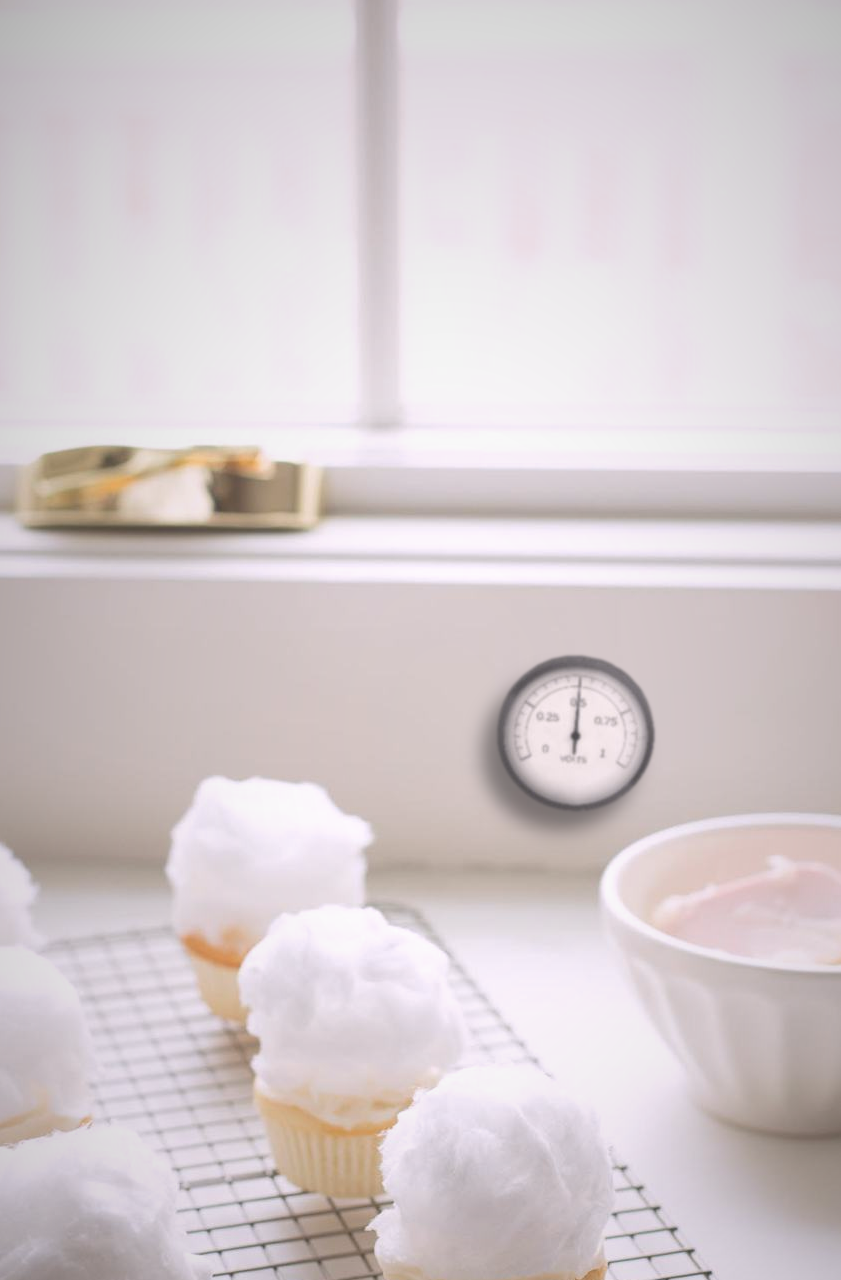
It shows 0.5 (V)
